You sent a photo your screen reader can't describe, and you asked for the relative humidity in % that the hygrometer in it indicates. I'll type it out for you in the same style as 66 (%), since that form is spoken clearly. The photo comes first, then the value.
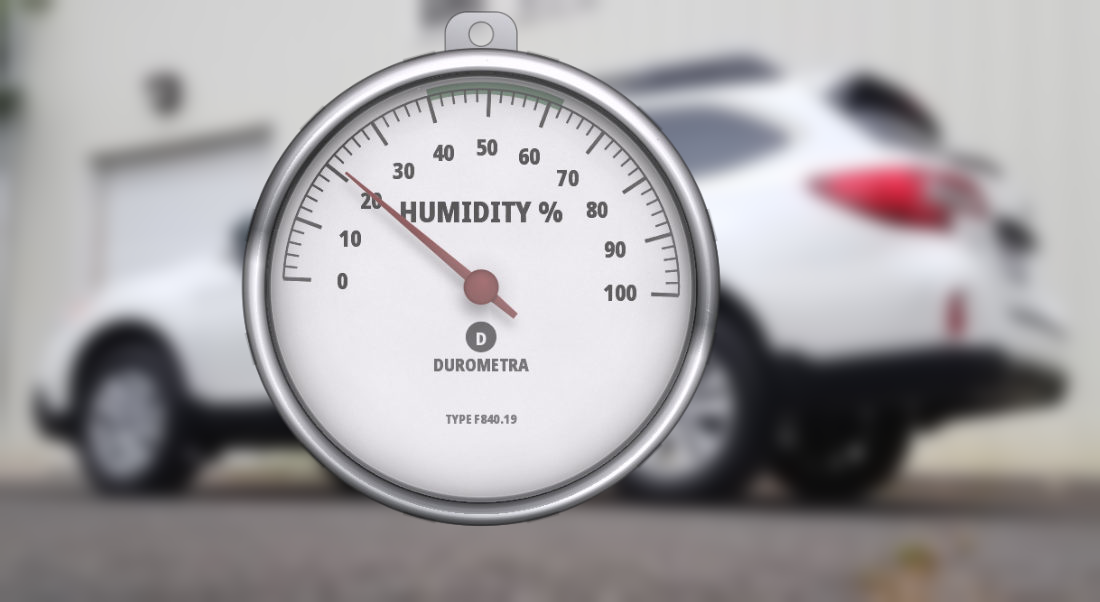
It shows 21 (%)
